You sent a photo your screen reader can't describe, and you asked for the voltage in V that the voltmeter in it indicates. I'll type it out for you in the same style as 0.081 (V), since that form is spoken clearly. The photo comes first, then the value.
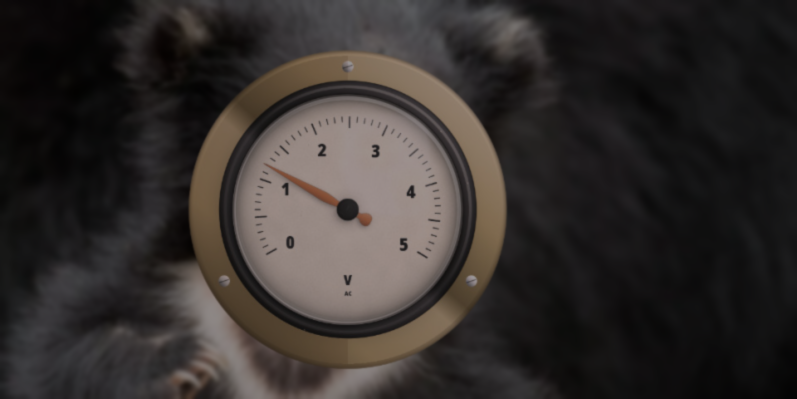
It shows 1.2 (V)
